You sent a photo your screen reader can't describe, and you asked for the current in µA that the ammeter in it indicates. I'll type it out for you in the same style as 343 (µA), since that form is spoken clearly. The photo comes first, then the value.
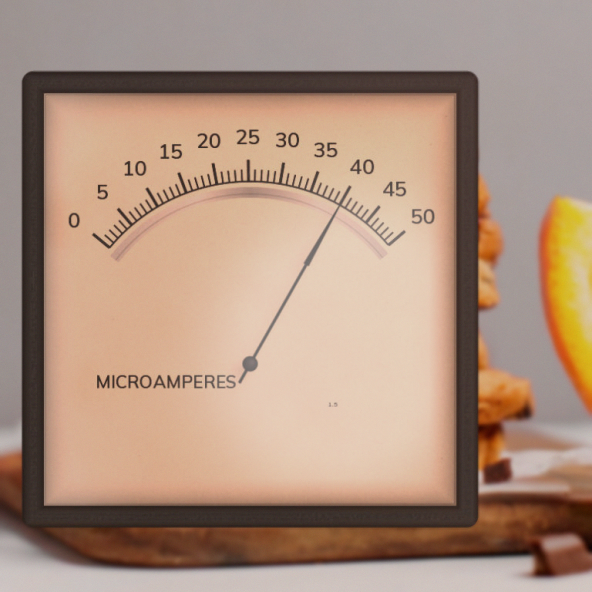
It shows 40 (µA)
